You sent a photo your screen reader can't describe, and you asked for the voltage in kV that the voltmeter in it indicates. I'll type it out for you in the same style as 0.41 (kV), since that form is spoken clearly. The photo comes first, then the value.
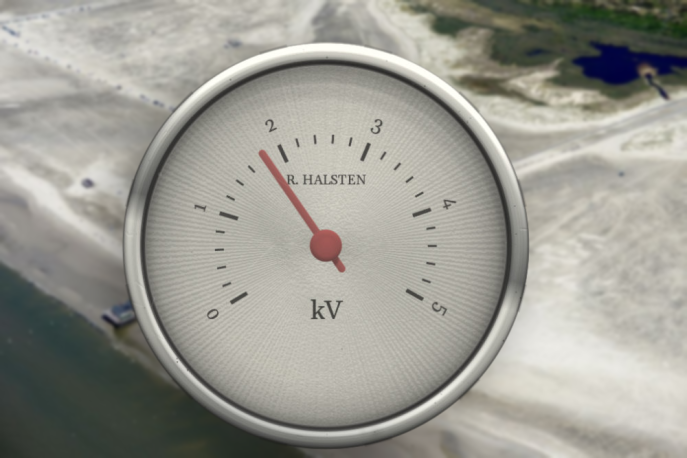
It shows 1.8 (kV)
